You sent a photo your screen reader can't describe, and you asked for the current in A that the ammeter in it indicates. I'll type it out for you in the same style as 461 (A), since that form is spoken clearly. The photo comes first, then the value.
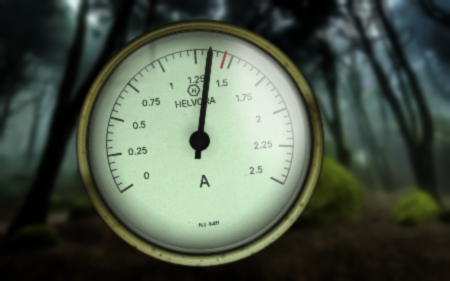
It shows 1.35 (A)
